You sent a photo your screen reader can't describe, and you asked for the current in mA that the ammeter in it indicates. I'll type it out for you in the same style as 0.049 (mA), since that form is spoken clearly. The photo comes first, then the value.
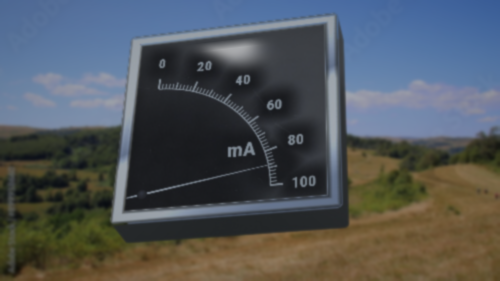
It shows 90 (mA)
